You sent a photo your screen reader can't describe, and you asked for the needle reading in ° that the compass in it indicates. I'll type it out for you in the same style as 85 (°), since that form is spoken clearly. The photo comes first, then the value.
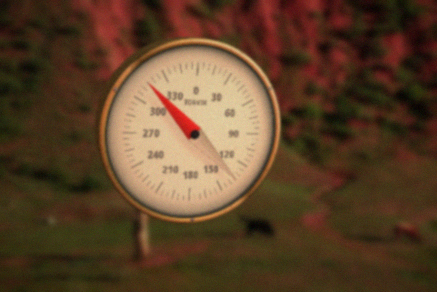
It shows 315 (°)
